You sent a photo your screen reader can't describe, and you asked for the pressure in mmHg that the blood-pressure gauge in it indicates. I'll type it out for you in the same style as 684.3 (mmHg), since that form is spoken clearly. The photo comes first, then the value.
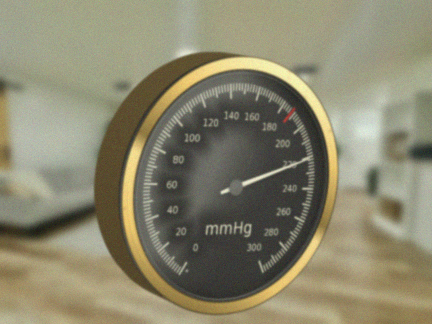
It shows 220 (mmHg)
